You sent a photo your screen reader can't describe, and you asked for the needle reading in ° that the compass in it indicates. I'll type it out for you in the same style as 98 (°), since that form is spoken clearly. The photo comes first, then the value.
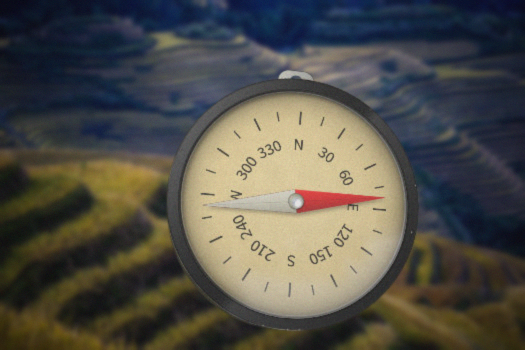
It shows 82.5 (°)
